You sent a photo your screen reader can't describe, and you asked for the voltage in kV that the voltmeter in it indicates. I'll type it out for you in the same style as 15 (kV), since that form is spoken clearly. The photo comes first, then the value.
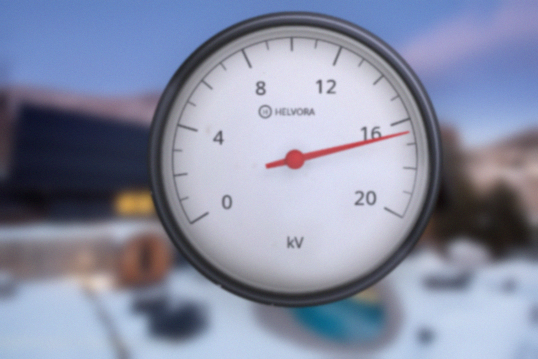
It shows 16.5 (kV)
